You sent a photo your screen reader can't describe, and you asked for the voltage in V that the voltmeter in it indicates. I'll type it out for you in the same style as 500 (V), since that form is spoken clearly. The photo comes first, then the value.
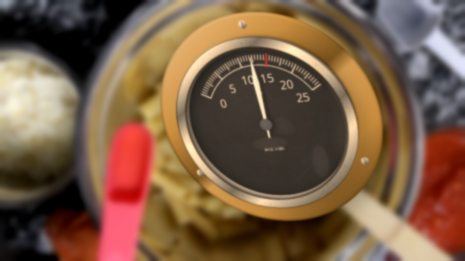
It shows 12.5 (V)
